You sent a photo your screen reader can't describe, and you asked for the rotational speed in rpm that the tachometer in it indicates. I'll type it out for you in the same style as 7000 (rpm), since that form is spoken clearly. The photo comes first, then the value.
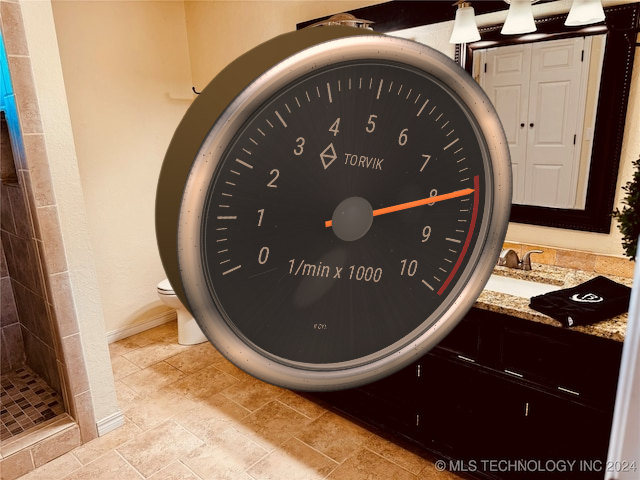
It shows 8000 (rpm)
